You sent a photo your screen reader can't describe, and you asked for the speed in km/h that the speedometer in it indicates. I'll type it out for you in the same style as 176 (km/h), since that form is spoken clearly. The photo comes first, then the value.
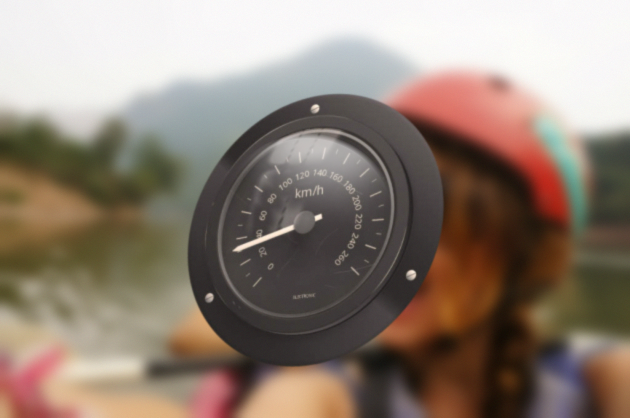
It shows 30 (km/h)
